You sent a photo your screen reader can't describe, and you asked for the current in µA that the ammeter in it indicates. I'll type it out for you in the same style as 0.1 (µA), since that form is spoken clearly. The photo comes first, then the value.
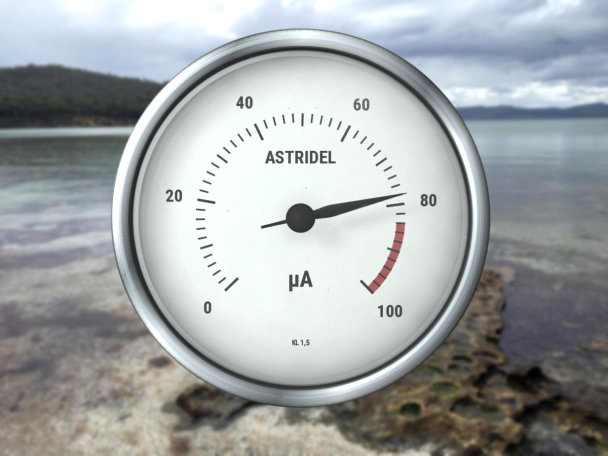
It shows 78 (µA)
